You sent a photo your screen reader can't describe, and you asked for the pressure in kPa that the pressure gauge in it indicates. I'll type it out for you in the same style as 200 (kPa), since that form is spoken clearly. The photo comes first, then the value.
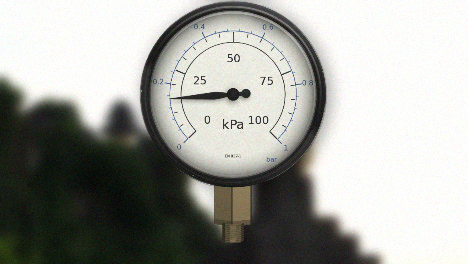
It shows 15 (kPa)
